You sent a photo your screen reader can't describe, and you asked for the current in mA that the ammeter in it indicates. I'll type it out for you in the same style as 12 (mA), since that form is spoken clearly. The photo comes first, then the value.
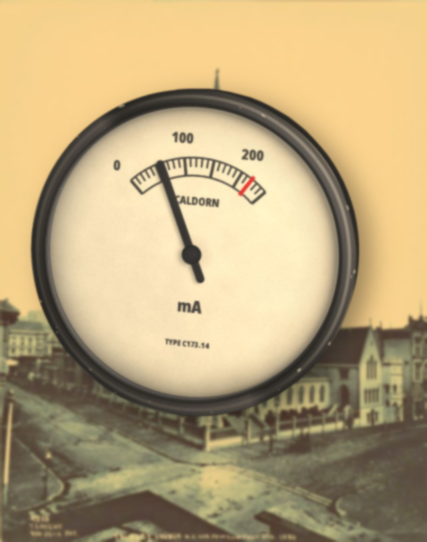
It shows 60 (mA)
